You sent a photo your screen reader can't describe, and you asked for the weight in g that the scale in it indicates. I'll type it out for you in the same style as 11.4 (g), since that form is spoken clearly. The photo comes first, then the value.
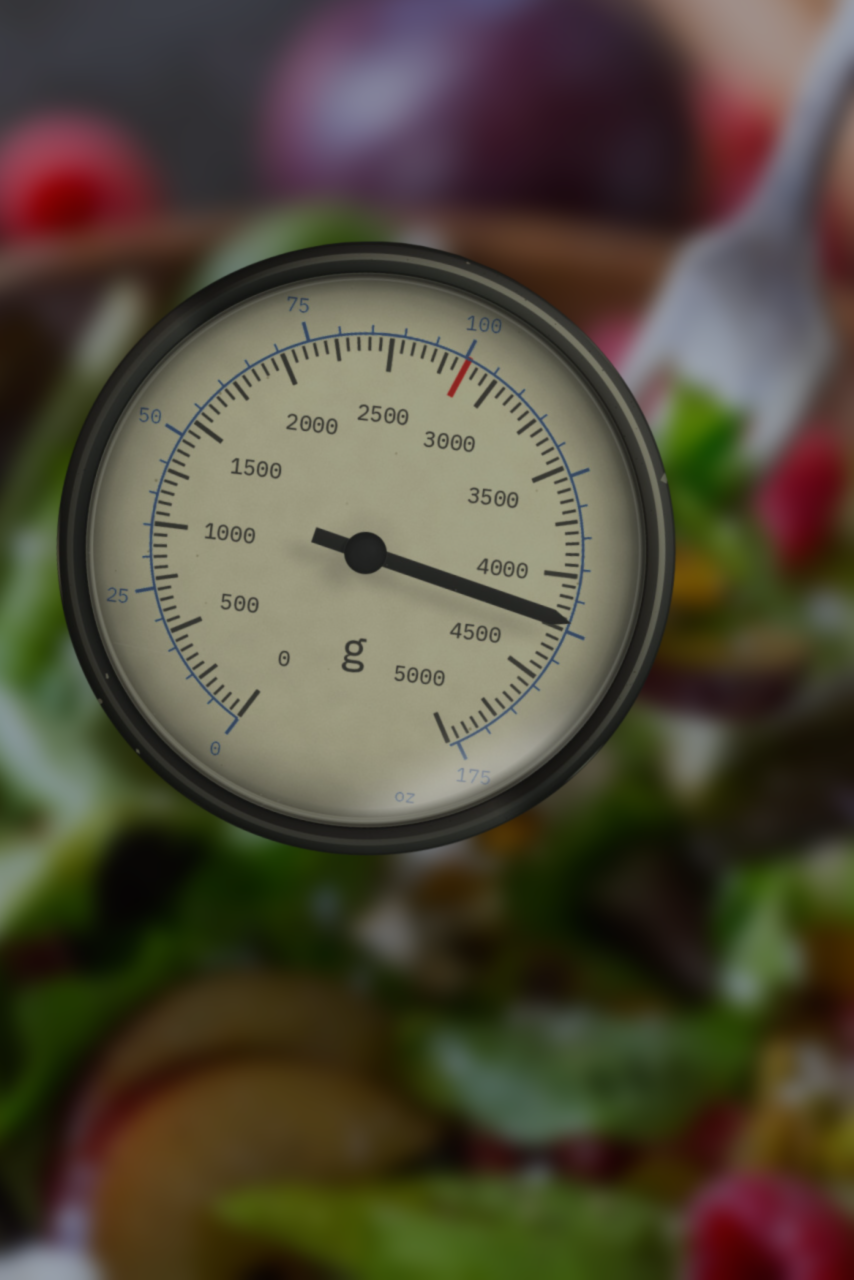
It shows 4200 (g)
